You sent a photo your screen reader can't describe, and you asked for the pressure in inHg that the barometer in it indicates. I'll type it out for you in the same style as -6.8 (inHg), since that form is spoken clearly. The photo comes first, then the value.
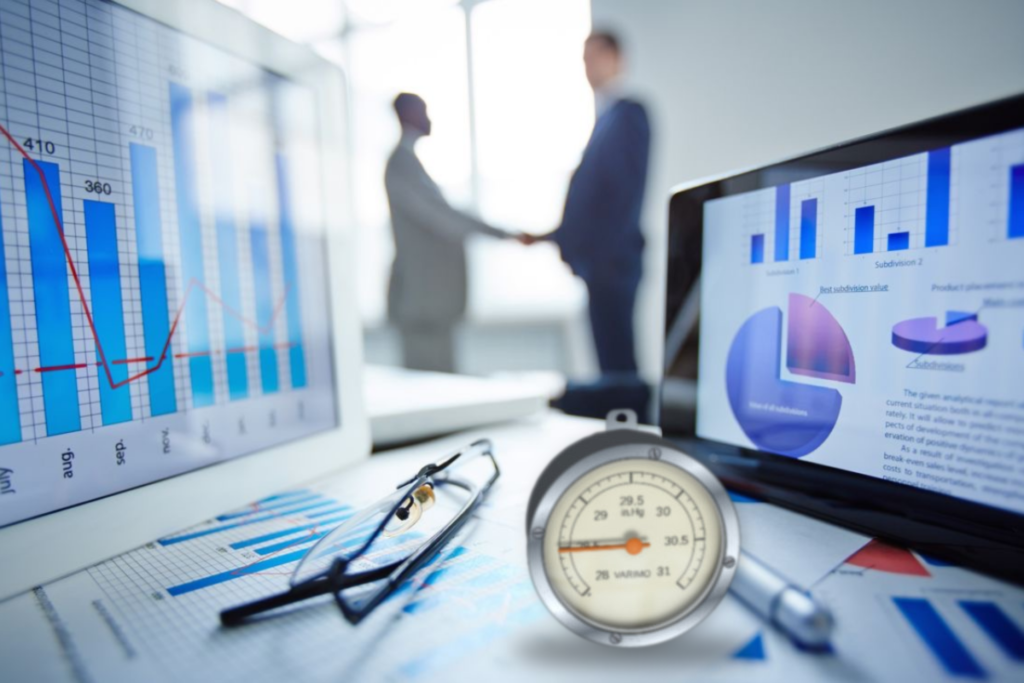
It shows 28.5 (inHg)
